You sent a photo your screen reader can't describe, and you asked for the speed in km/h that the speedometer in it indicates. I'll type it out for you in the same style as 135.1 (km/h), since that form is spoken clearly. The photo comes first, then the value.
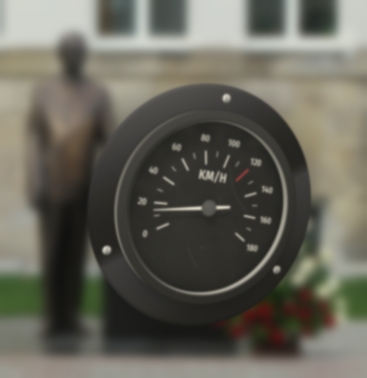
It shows 15 (km/h)
